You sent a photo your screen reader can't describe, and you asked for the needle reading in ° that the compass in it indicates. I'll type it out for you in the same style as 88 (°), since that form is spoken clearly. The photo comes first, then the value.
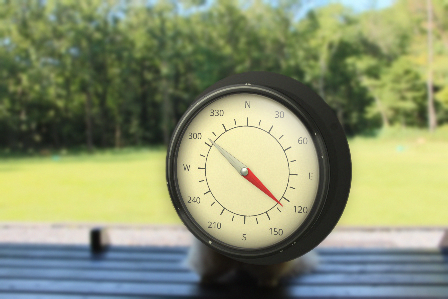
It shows 127.5 (°)
